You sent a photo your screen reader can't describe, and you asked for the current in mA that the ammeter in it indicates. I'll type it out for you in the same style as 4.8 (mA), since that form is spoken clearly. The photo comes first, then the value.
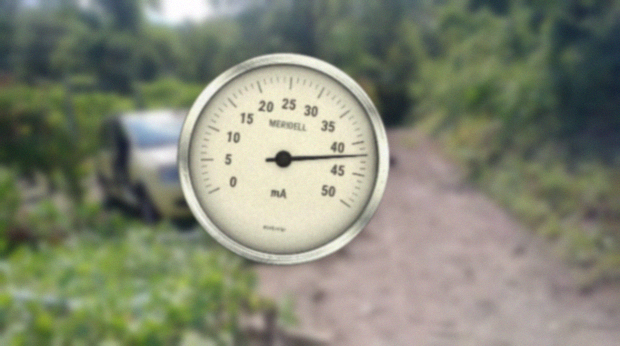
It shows 42 (mA)
